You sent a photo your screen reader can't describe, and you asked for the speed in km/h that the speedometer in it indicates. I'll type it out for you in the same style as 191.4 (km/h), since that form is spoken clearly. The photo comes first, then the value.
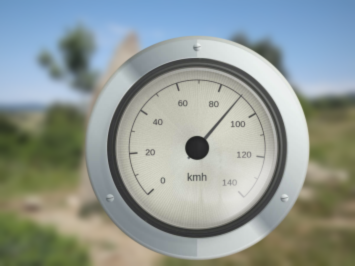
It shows 90 (km/h)
